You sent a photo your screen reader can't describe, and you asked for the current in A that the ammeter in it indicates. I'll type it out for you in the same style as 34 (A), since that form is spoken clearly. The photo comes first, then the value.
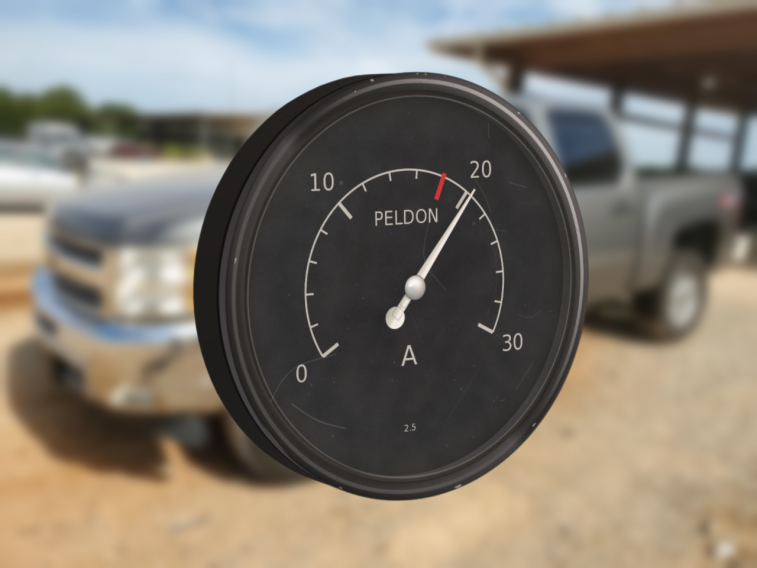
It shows 20 (A)
